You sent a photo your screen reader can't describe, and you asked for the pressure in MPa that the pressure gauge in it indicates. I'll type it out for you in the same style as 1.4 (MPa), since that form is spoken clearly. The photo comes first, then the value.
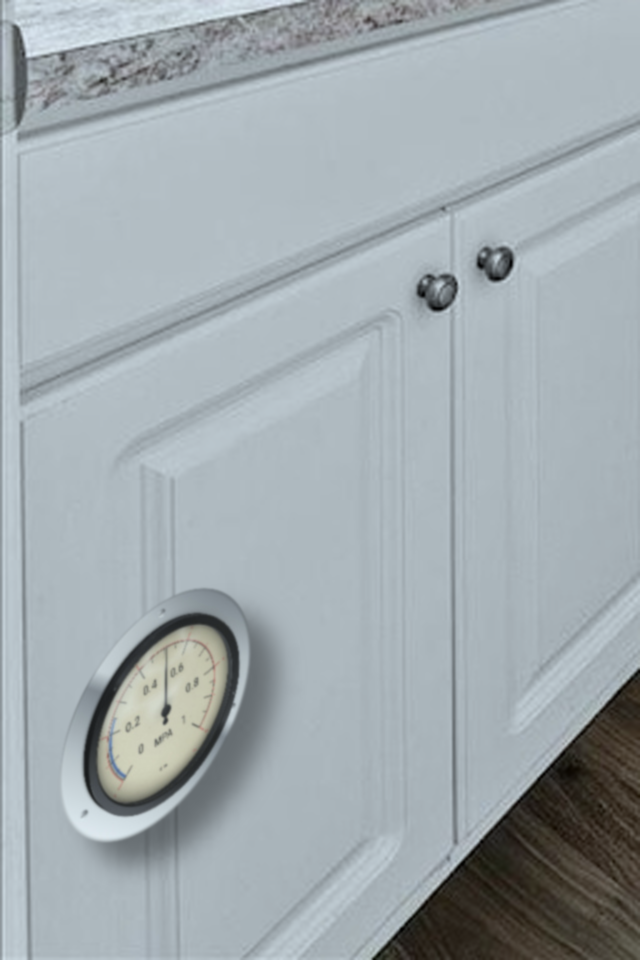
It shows 0.5 (MPa)
